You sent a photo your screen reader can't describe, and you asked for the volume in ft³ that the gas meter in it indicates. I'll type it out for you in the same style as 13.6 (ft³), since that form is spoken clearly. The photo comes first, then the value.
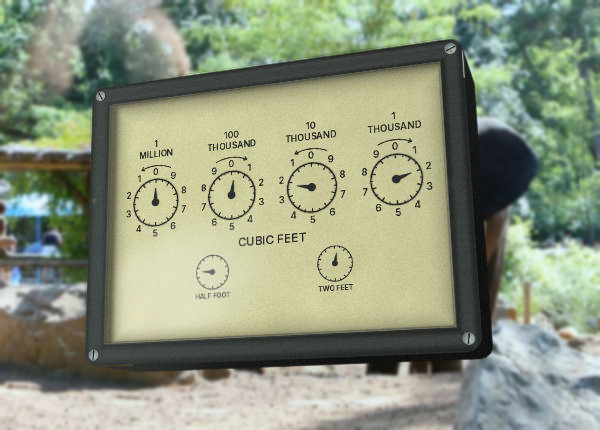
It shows 2200 (ft³)
